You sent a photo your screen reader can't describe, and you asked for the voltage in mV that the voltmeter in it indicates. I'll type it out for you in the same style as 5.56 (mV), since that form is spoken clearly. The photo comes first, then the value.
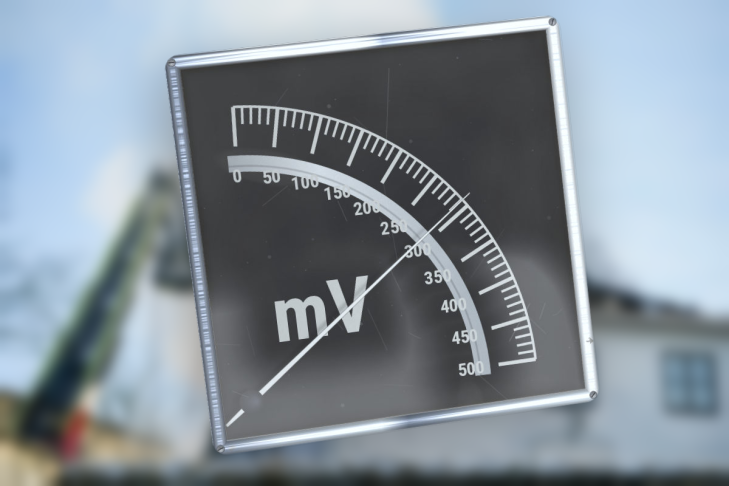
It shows 290 (mV)
